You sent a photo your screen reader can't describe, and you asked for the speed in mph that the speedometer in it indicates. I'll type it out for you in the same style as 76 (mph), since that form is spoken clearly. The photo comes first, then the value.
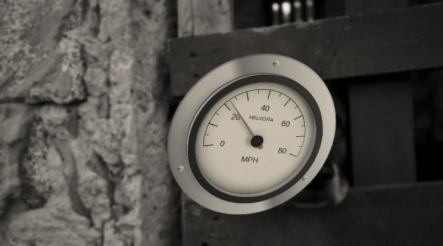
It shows 22.5 (mph)
